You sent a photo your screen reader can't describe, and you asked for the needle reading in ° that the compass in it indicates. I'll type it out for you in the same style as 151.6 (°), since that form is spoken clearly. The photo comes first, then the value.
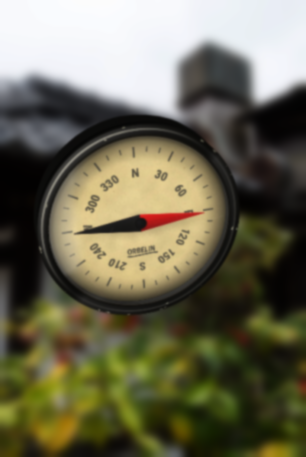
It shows 90 (°)
